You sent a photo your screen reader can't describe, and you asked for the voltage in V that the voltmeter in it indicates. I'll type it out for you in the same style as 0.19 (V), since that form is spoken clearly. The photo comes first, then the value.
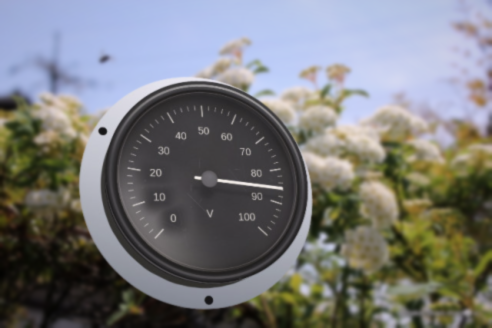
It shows 86 (V)
